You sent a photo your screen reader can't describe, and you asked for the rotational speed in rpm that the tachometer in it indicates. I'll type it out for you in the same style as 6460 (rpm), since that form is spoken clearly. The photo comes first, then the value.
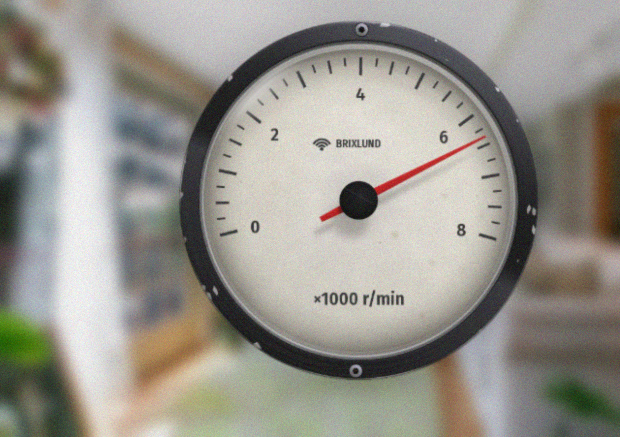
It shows 6375 (rpm)
